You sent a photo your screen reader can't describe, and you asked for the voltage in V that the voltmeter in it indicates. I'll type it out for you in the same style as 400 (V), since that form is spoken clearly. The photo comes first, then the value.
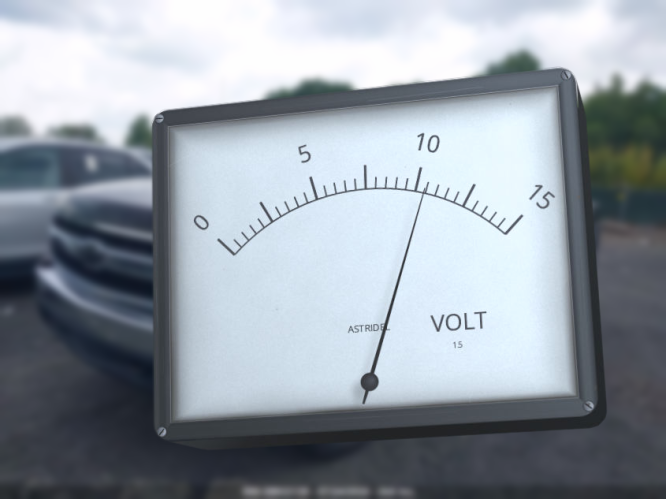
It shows 10.5 (V)
